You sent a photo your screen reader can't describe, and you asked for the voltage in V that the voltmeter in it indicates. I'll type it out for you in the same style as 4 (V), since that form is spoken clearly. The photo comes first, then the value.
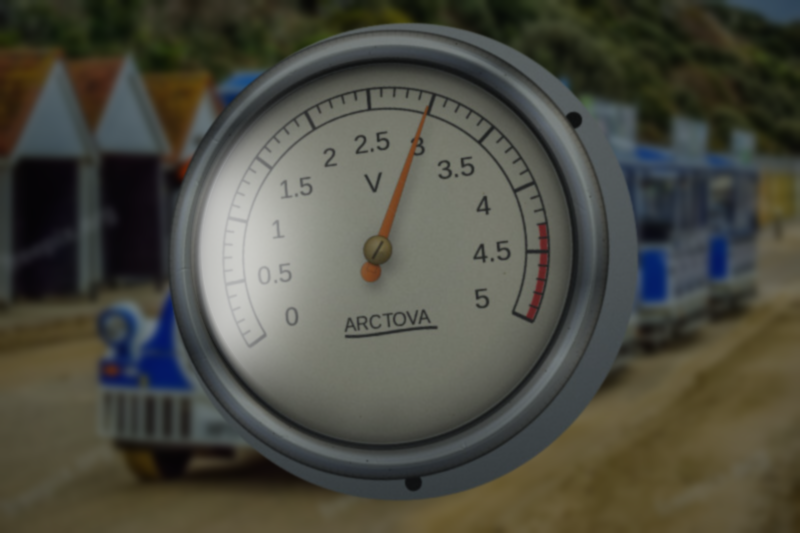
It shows 3 (V)
